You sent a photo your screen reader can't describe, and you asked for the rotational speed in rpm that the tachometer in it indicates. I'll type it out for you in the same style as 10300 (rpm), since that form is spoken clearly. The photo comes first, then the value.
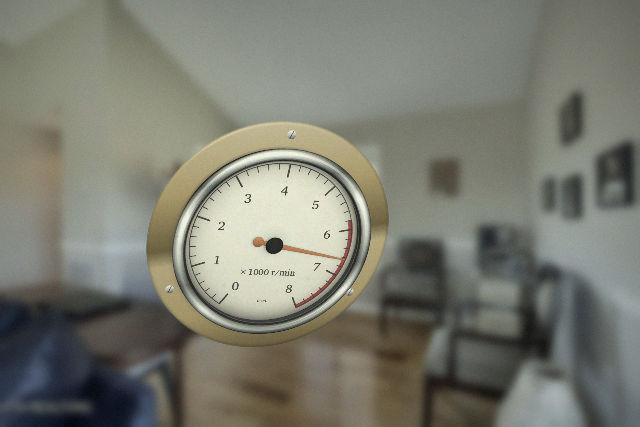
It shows 6600 (rpm)
